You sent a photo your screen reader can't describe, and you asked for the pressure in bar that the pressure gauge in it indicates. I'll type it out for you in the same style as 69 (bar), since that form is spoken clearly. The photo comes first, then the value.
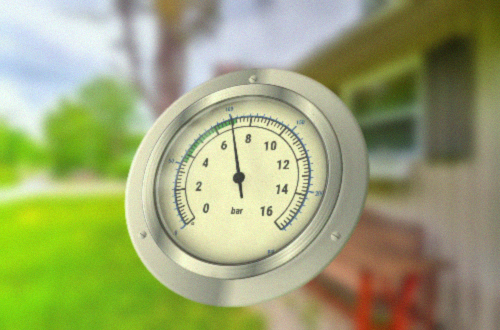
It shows 7 (bar)
